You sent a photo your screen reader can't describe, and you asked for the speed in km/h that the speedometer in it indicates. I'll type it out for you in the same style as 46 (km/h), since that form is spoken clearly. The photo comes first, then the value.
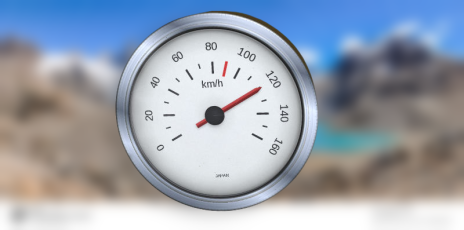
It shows 120 (km/h)
